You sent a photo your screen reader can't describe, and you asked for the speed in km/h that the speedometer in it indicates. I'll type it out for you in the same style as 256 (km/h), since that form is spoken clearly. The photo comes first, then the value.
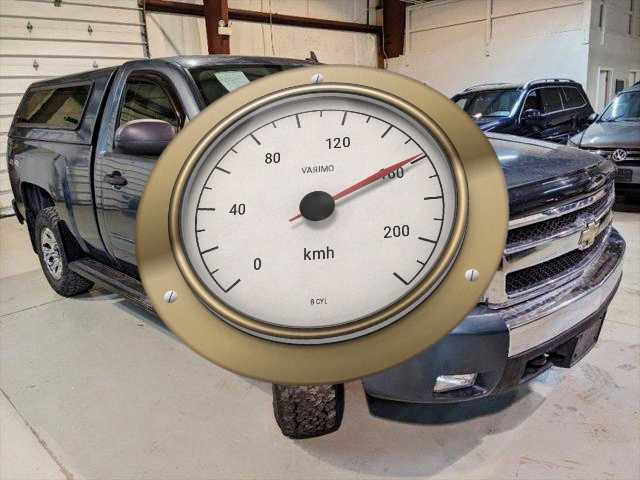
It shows 160 (km/h)
